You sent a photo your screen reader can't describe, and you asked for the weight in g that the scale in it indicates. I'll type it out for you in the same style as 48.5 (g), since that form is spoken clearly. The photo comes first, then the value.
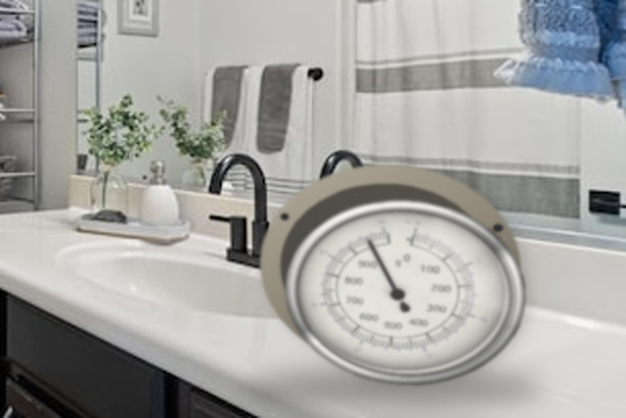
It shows 950 (g)
